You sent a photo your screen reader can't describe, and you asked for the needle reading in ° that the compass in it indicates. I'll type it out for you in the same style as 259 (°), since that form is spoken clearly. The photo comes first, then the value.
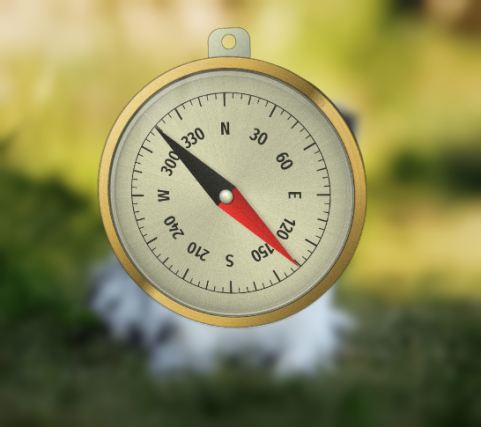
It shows 135 (°)
